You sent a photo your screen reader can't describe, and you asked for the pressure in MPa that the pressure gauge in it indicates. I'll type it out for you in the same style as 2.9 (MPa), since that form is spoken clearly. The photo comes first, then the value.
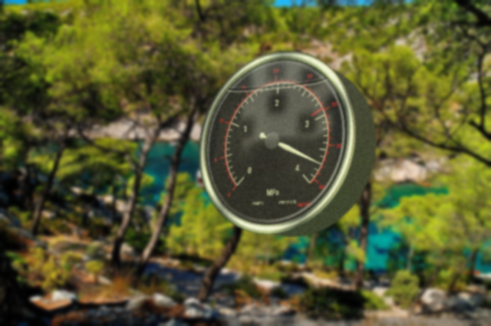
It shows 3.7 (MPa)
